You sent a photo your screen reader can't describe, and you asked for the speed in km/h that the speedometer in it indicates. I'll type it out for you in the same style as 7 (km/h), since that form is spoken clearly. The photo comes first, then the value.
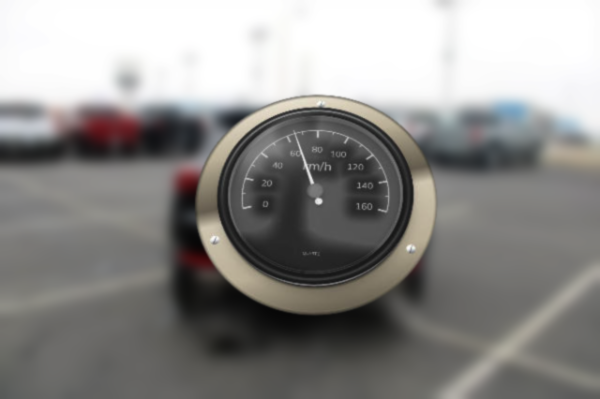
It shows 65 (km/h)
